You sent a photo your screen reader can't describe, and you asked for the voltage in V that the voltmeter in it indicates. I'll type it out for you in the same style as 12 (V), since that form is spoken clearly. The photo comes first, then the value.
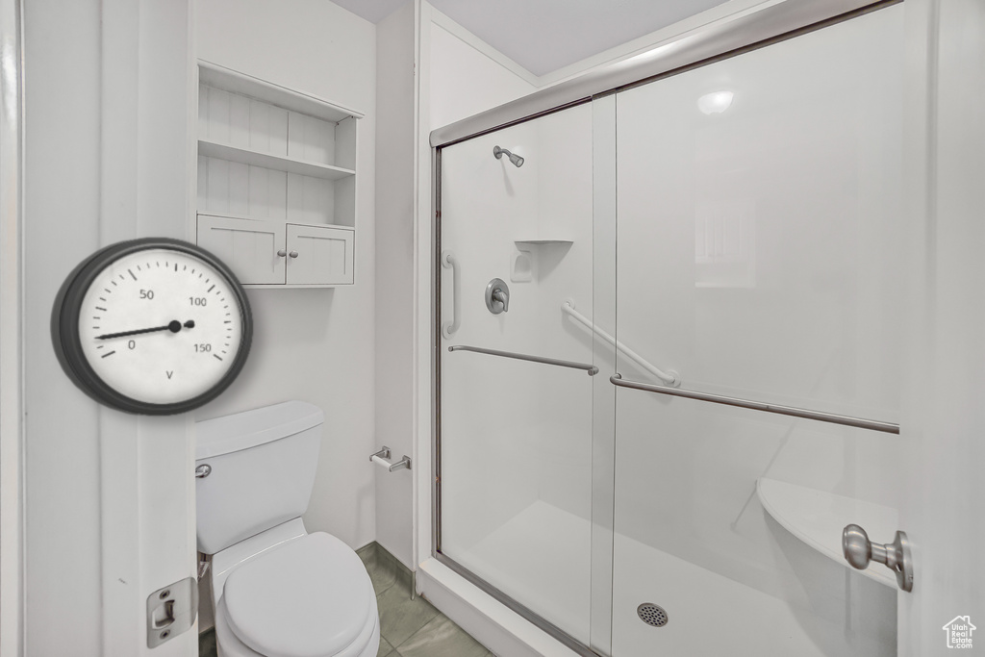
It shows 10 (V)
